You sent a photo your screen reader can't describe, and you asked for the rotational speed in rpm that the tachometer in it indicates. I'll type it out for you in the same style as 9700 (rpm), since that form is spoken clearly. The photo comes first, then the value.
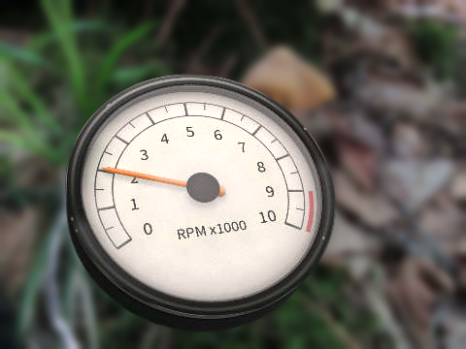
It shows 2000 (rpm)
